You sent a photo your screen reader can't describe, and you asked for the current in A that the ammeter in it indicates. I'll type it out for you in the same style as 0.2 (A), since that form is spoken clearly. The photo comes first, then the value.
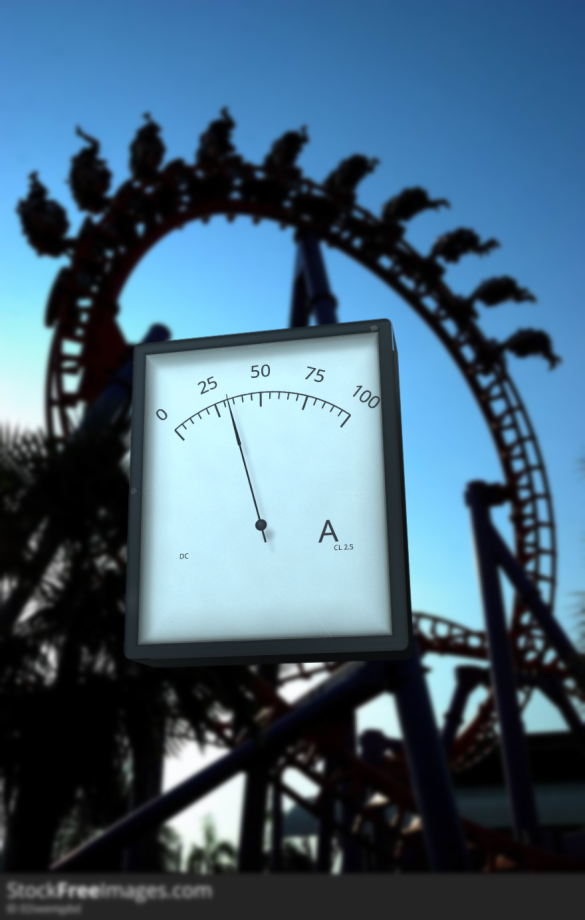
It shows 32.5 (A)
